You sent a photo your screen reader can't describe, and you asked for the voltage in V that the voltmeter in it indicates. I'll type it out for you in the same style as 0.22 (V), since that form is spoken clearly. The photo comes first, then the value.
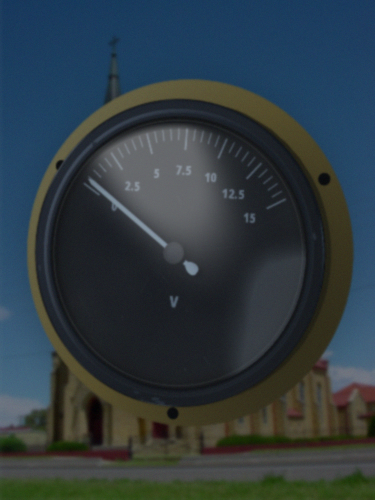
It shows 0.5 (V)
